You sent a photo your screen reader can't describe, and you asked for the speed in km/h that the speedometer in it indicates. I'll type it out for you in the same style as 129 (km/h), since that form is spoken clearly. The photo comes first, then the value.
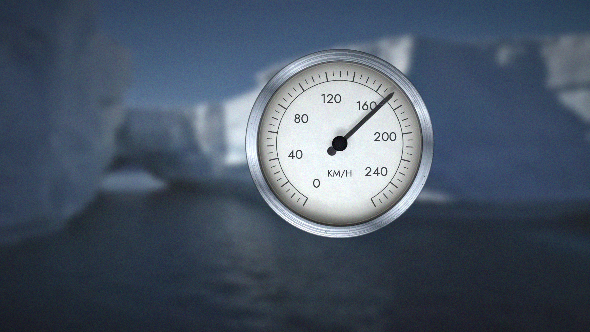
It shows 170 (km/h)
